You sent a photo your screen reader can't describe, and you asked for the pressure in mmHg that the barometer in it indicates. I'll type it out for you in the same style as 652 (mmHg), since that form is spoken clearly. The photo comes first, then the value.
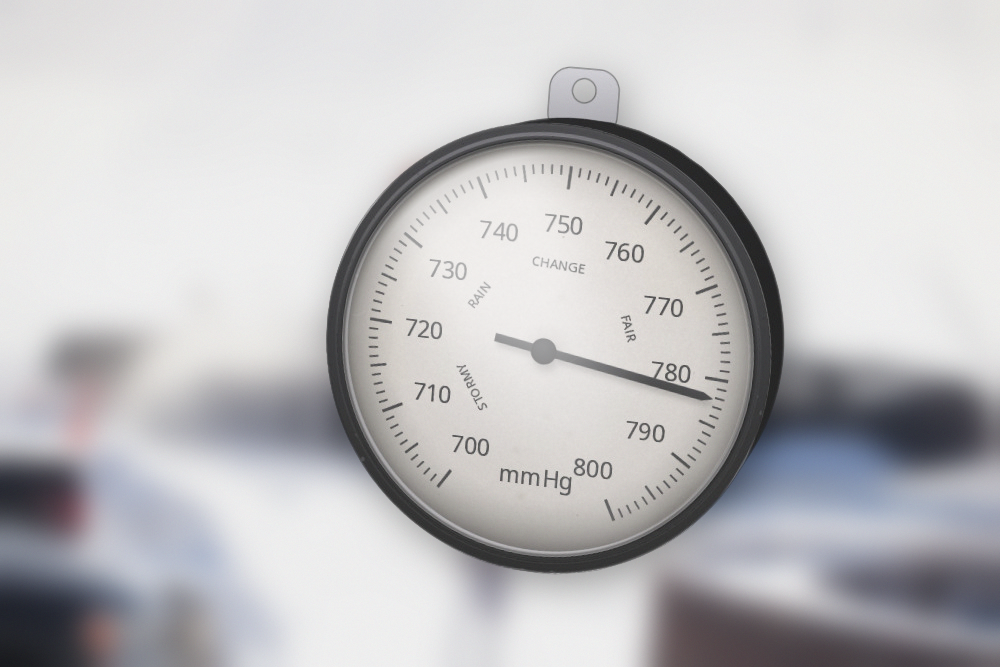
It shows 782 (mmHg)
